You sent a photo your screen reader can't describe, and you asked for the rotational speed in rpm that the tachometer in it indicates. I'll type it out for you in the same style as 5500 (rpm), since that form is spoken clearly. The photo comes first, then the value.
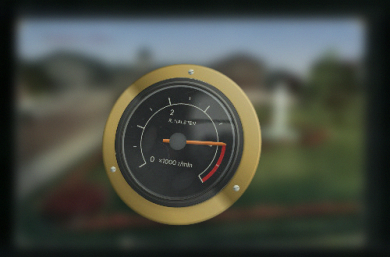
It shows 4000 (rpm)
